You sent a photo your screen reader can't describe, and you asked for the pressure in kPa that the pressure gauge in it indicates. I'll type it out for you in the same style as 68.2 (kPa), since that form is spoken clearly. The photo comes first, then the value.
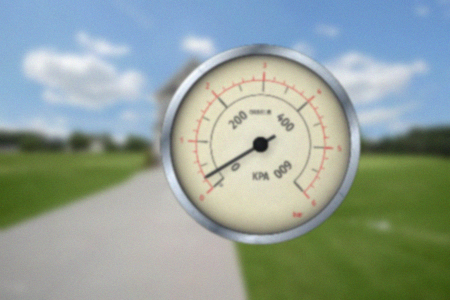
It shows 25 (kPa)
